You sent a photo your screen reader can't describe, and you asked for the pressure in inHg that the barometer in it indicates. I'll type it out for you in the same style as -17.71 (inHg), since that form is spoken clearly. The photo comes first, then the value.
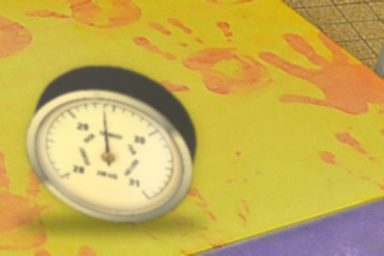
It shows 29.4 (inHg)
